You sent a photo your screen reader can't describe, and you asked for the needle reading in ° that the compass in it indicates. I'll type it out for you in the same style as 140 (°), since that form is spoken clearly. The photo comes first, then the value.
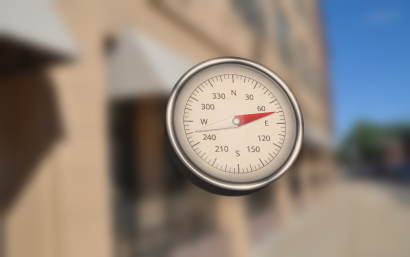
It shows 75 (°)
